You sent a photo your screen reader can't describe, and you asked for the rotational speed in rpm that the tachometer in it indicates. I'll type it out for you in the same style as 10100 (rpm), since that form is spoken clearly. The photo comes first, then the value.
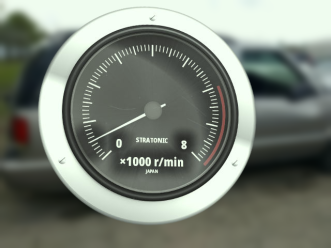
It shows 500 (rpm)
